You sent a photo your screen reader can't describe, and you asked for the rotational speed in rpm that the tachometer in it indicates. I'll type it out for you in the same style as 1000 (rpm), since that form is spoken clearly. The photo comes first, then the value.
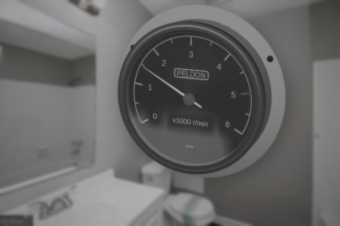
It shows 1500 (rpm)
